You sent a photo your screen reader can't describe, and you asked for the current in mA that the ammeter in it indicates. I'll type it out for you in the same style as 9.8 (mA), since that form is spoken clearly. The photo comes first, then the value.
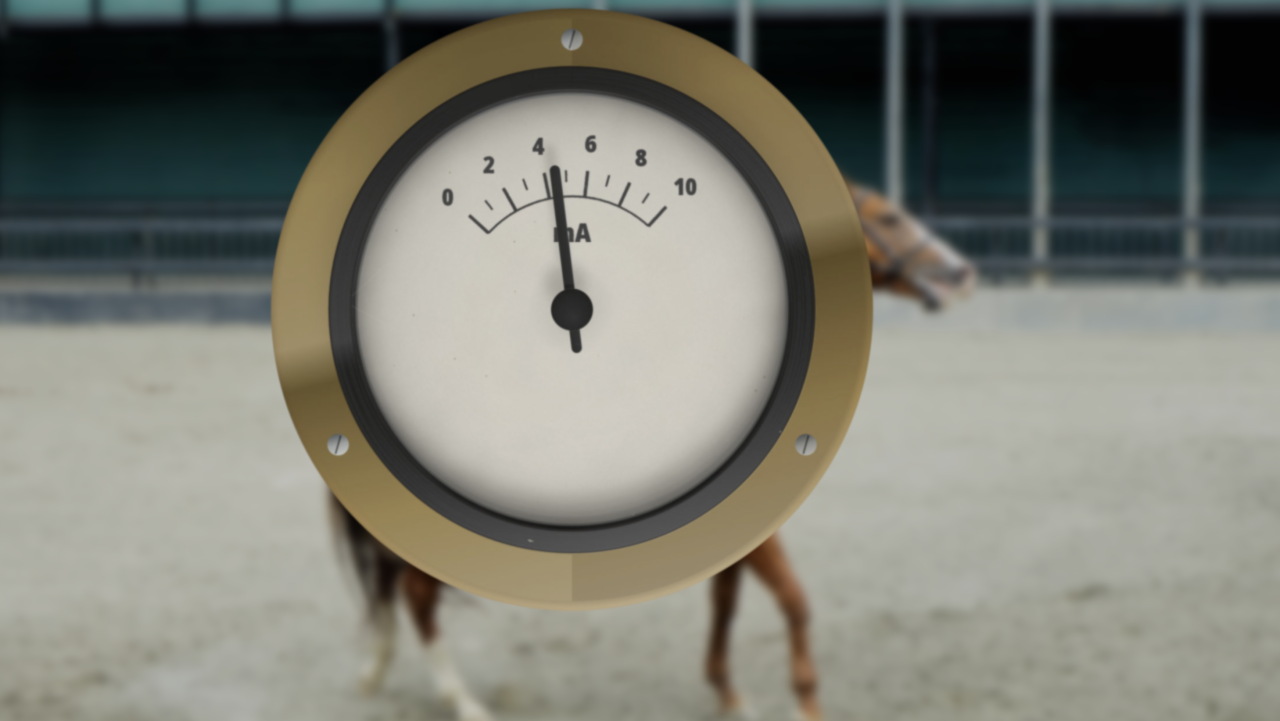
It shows 4.5 (mA)
